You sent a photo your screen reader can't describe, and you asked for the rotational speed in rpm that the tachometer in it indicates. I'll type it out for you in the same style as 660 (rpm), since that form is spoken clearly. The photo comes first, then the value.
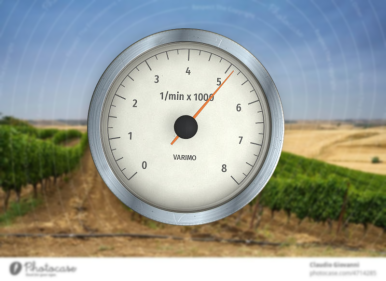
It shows 5125 (rpm)
